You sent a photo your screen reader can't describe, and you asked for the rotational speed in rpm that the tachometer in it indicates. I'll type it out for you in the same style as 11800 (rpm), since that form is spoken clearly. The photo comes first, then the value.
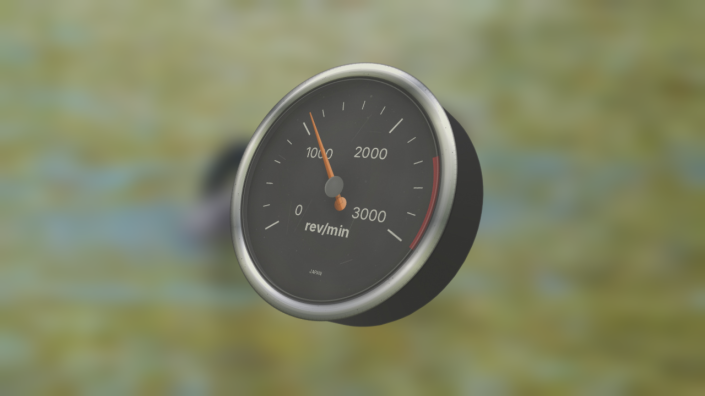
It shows 1100 (rpm)
